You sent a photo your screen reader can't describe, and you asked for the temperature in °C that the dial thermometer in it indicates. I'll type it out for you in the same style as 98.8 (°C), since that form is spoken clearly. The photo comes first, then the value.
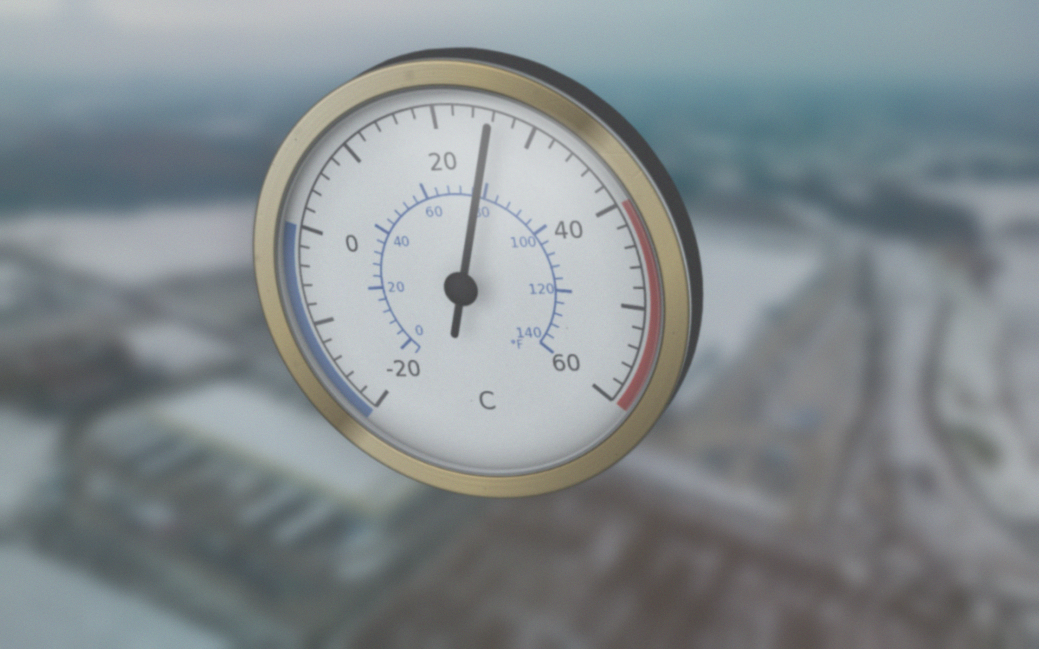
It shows 26 (°C)
